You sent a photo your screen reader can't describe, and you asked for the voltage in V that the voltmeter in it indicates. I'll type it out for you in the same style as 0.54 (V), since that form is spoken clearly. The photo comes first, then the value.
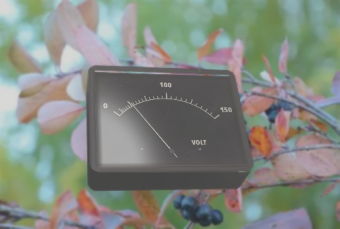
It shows 50 (V)
